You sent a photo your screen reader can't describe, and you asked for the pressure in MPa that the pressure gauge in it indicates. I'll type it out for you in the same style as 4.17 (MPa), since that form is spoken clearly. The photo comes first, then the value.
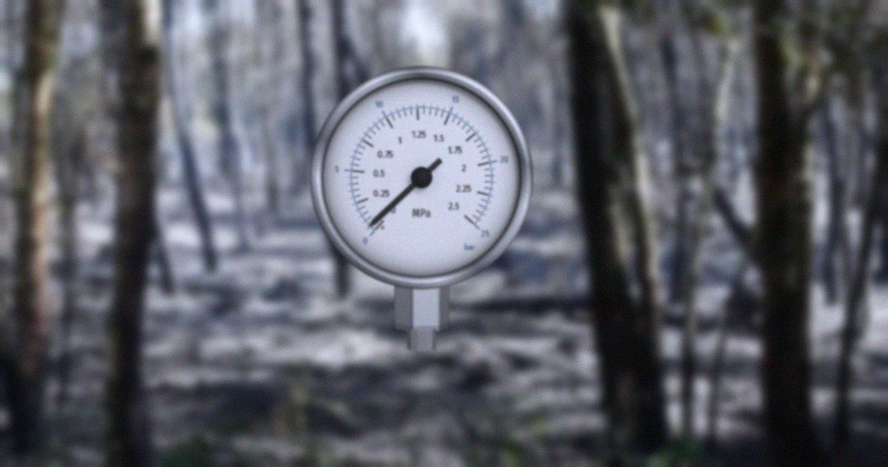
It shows 0.05 (MPa)
